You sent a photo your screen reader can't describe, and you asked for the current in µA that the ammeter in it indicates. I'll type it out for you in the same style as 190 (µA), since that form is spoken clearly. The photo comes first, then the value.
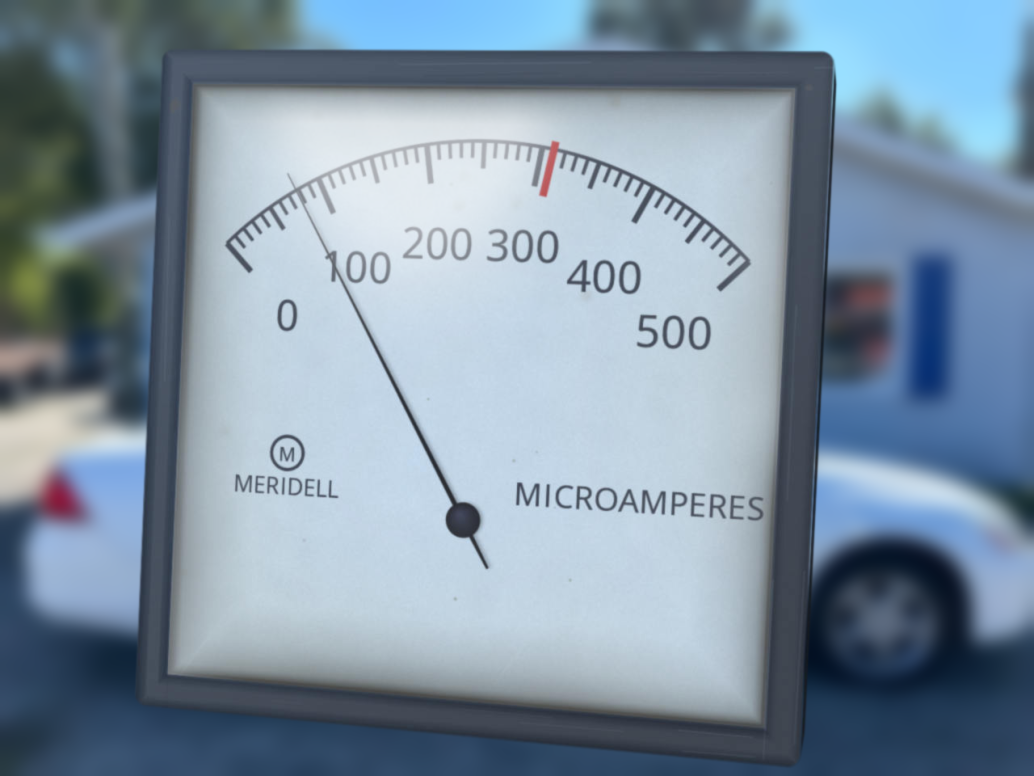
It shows 80 (µA)
